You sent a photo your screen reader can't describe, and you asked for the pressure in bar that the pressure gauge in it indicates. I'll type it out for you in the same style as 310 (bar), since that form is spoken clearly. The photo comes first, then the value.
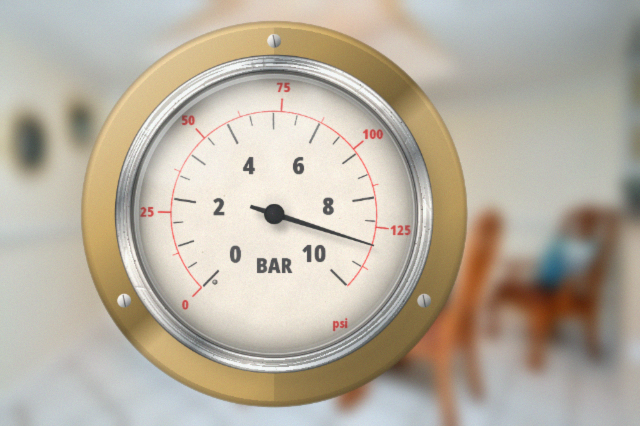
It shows 9 (bar)
